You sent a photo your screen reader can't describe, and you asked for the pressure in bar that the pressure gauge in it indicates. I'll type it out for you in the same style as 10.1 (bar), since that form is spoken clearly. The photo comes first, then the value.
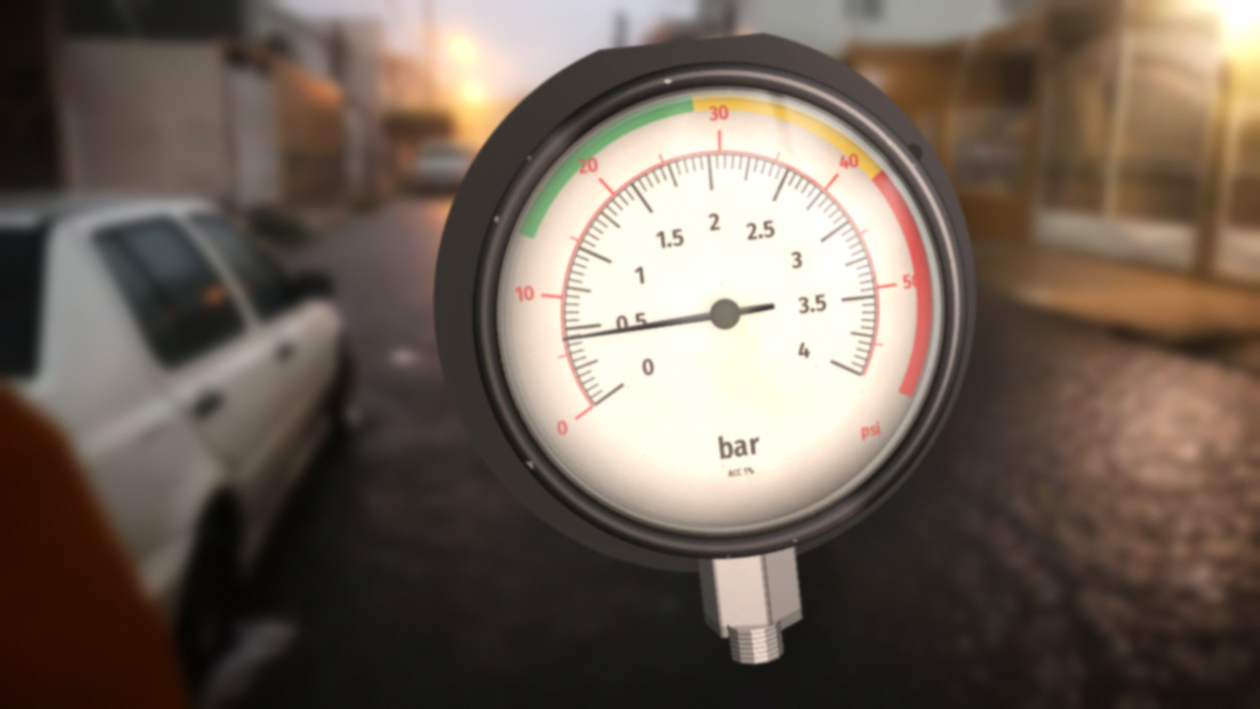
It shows 0.45 (bar)
